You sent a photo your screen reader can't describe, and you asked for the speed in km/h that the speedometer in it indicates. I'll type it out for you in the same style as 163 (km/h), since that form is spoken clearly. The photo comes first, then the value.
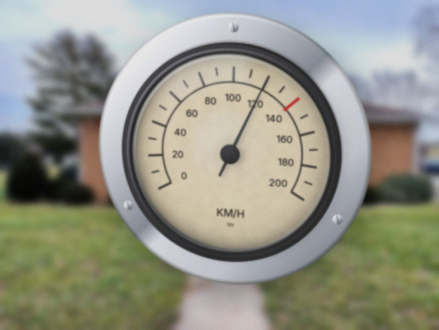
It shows 120 (km/h)
